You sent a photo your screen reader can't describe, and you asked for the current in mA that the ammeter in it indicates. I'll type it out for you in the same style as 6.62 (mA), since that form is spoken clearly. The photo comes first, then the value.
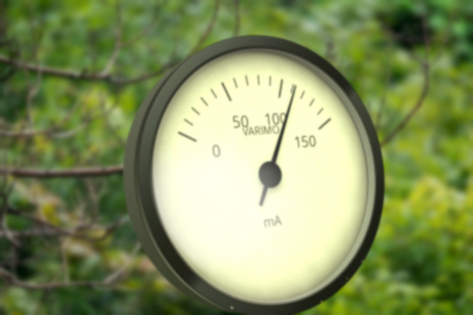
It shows 110 (mA)
